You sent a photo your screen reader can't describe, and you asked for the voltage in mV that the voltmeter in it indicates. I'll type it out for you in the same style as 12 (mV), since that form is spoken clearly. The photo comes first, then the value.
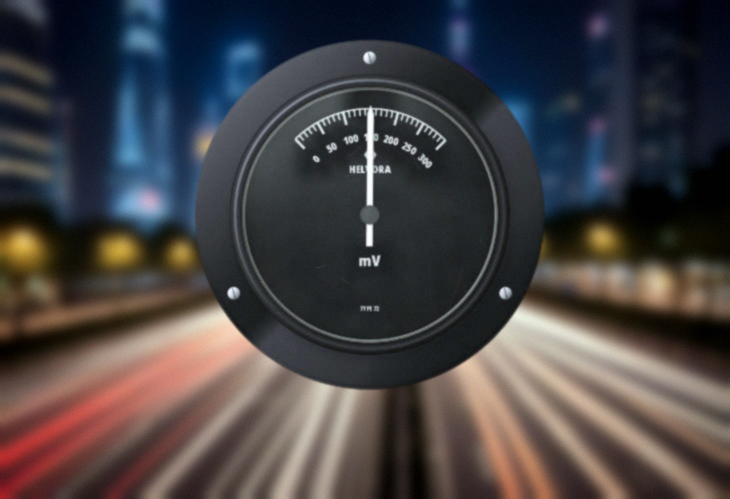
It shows 150 (mV)
